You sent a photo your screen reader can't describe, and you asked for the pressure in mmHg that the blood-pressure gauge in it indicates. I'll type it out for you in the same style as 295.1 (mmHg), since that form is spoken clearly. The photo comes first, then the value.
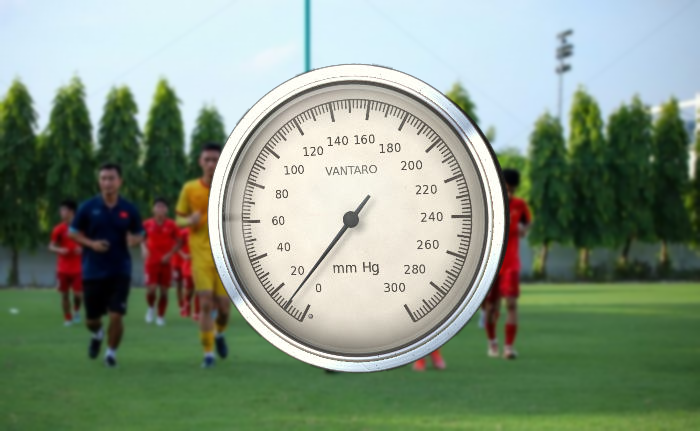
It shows 10 (mmHg)
